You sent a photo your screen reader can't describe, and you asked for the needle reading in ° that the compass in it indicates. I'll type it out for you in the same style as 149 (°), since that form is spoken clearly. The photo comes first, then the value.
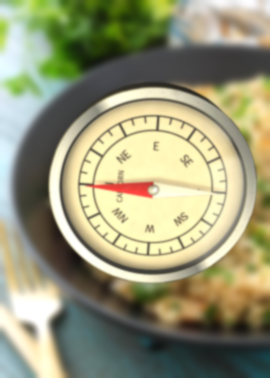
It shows 0 (°)
